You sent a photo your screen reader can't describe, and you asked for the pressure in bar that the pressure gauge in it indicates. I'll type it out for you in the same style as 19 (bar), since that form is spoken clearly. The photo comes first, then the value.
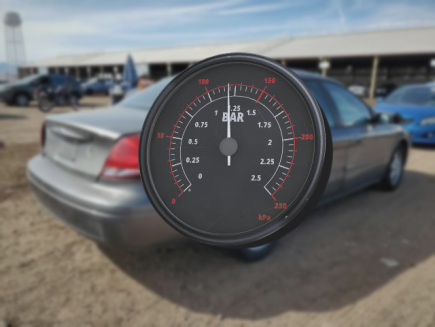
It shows 1.2 (bar)
